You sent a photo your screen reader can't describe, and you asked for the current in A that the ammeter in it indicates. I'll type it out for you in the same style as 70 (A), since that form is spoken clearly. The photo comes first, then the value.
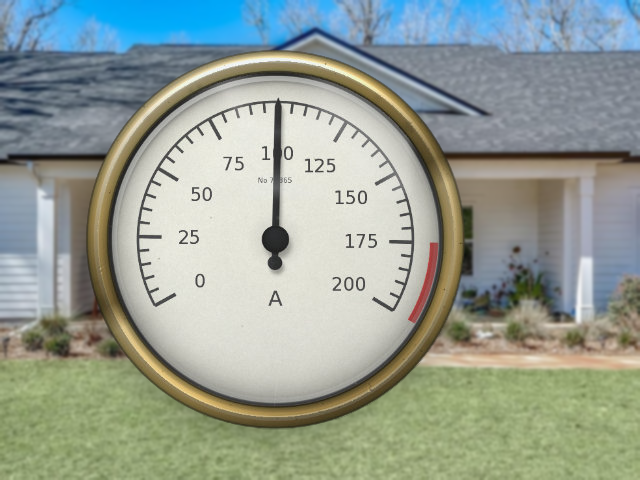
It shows 100 (A)
